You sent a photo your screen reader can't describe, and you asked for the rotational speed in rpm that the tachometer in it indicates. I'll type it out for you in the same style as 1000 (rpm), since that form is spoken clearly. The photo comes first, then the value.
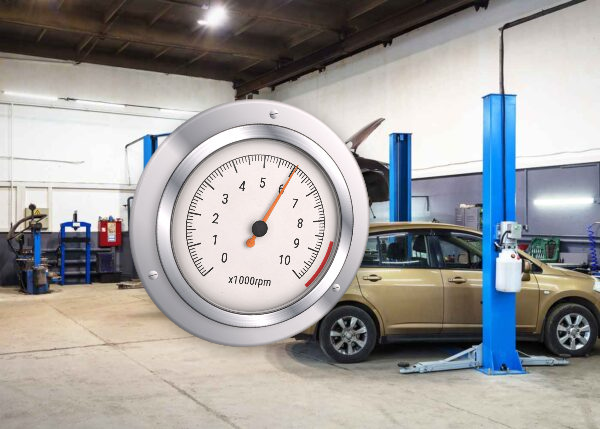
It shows 6000 (rpm)
